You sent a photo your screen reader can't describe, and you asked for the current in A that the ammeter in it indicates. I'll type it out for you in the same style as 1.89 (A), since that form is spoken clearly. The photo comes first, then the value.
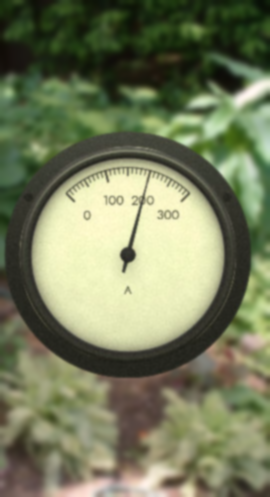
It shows 200 (A)
